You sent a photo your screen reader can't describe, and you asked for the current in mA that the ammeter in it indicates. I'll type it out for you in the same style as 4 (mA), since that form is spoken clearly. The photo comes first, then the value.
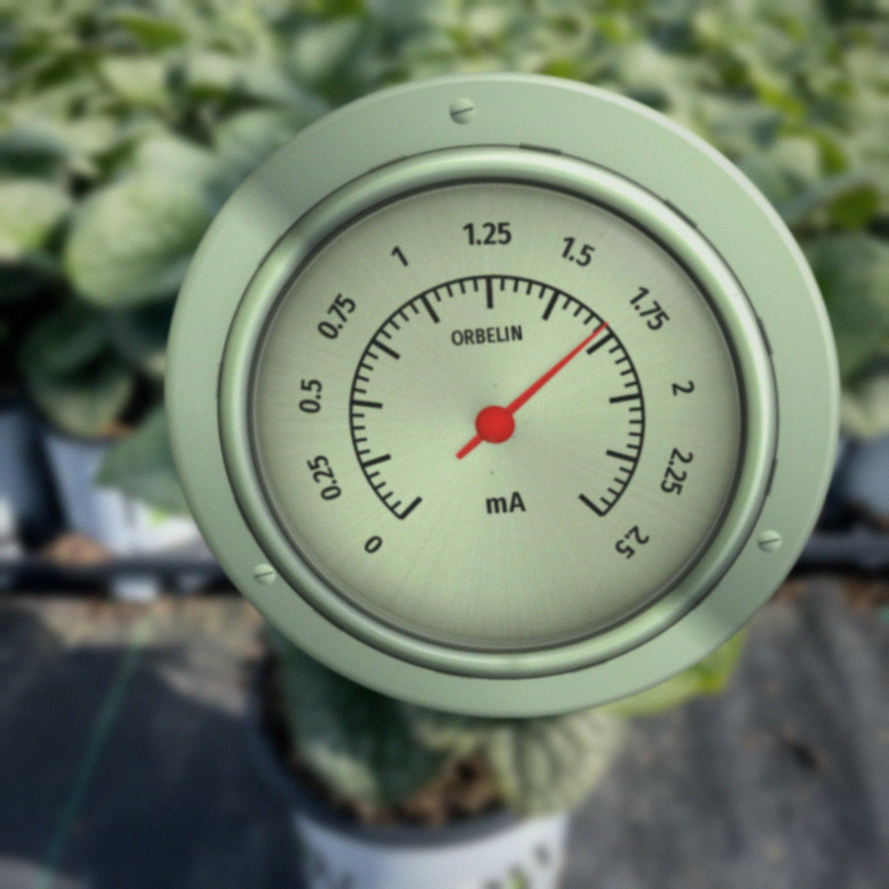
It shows 1.7 (mA)
